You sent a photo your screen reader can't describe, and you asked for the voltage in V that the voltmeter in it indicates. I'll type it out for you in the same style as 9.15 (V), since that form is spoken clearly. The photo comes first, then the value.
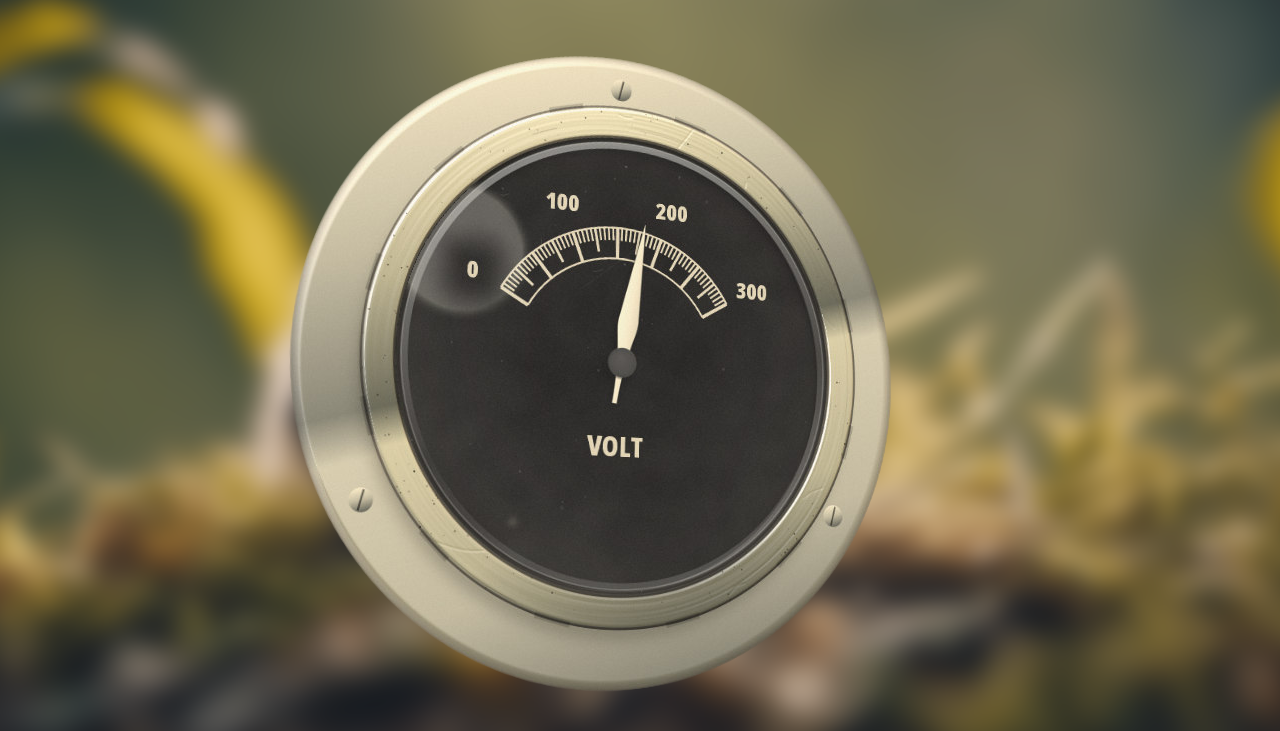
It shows 175 (V)
